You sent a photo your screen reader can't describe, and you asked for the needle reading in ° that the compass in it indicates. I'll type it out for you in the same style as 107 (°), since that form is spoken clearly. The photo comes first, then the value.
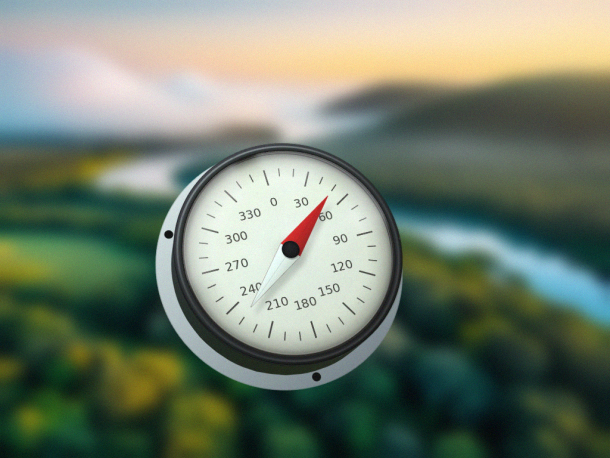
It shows 50 (°)
